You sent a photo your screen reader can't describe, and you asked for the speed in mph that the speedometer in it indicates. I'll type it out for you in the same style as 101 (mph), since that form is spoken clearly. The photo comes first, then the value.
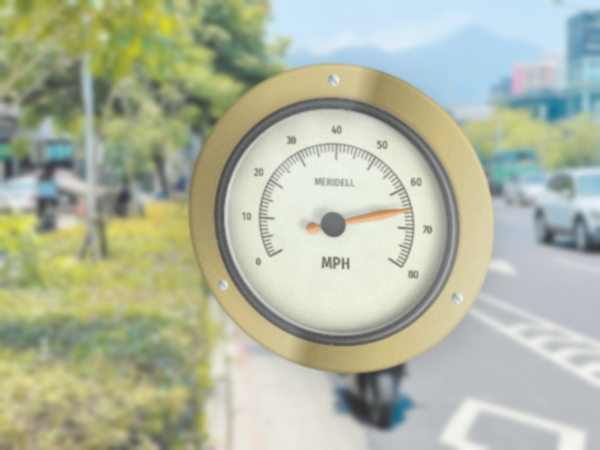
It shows 65 (mph)
